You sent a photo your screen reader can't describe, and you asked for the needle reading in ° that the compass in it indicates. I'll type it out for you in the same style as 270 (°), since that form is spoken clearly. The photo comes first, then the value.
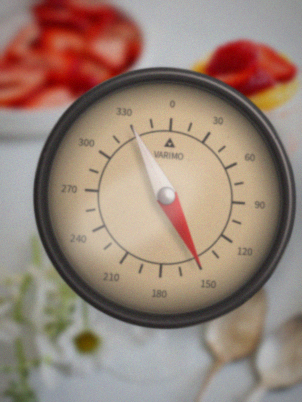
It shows 150 (°)
